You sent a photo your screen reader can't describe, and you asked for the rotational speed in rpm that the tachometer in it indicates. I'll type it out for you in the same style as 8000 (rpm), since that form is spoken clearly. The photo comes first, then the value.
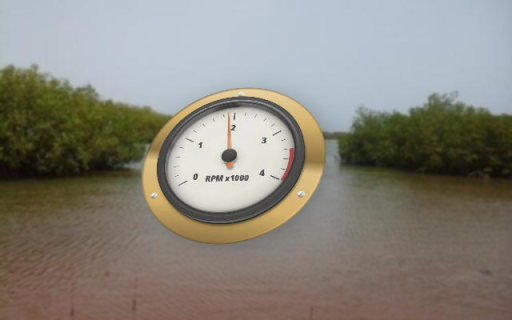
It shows 1900 (rpm)
